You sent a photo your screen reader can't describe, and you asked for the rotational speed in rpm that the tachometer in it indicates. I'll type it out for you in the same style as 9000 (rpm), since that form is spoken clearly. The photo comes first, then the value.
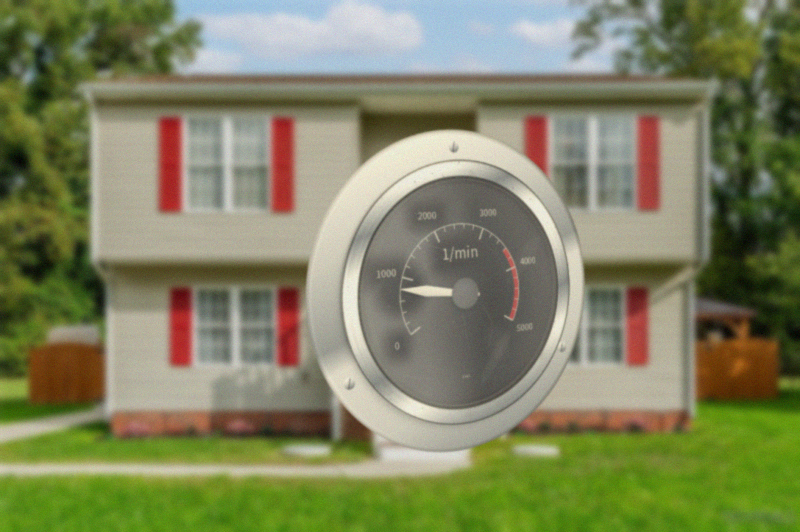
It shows 800 (rpm)
